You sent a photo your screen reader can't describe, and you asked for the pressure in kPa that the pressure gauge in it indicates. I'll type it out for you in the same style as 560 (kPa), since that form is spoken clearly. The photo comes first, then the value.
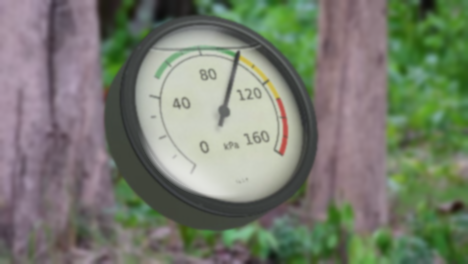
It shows 100 (kPa)
